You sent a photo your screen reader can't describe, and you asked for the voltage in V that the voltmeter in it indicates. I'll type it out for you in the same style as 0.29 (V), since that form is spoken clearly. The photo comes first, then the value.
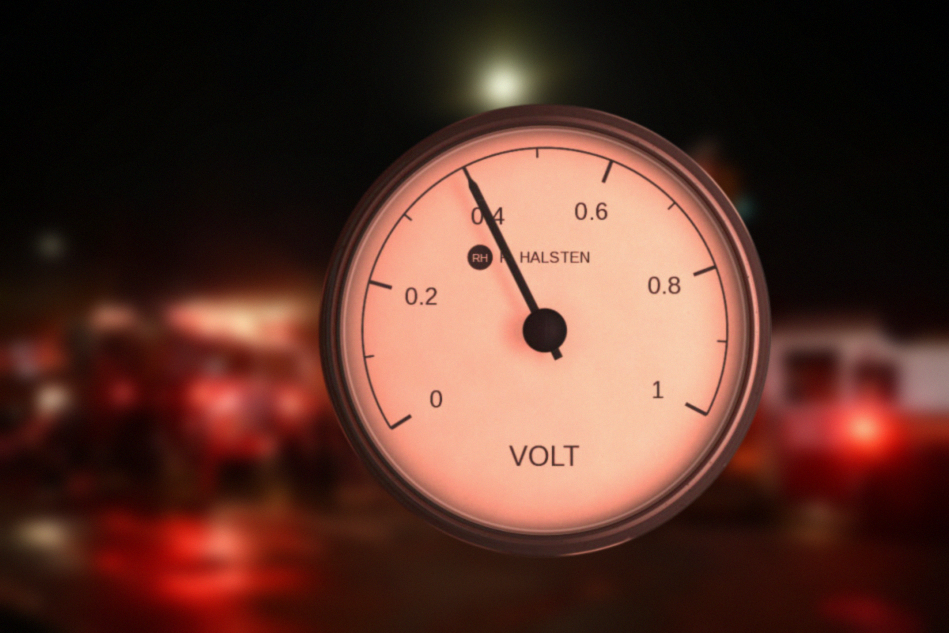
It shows 0.4 (V)
